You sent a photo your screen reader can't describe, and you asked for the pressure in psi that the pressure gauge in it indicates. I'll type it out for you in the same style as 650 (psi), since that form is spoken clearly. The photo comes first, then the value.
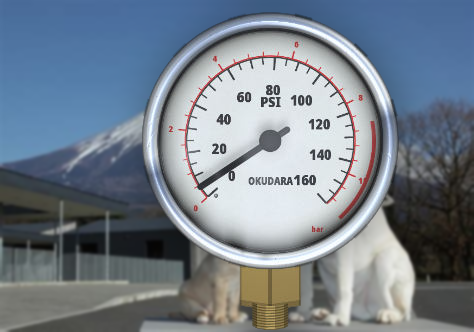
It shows 5 (psi)
